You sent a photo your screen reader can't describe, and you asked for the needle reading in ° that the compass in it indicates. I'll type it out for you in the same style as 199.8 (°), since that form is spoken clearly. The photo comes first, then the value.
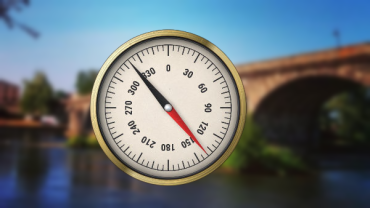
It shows 140 (°)
